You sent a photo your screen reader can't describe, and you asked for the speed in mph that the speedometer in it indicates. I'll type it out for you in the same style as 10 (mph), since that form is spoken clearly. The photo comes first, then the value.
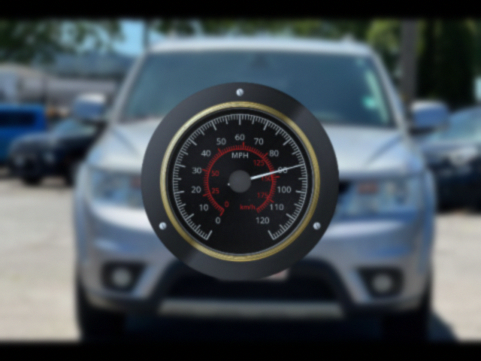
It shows 90 (mph)
